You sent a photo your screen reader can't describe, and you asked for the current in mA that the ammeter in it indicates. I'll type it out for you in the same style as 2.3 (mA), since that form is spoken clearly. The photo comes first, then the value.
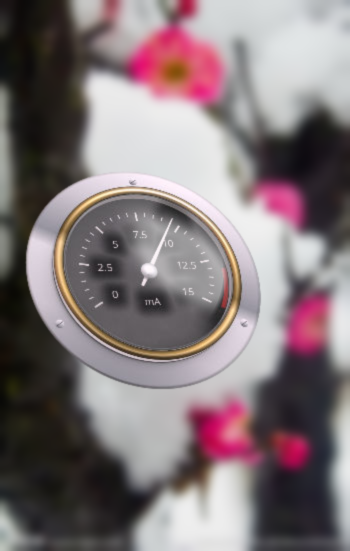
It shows 9.5 (mA)
